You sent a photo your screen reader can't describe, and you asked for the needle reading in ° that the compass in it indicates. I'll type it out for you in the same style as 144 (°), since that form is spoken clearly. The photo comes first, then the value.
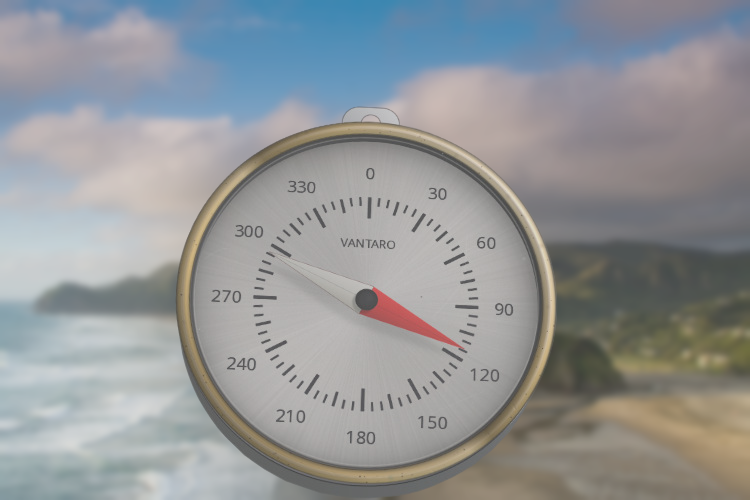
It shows 115 (°)
